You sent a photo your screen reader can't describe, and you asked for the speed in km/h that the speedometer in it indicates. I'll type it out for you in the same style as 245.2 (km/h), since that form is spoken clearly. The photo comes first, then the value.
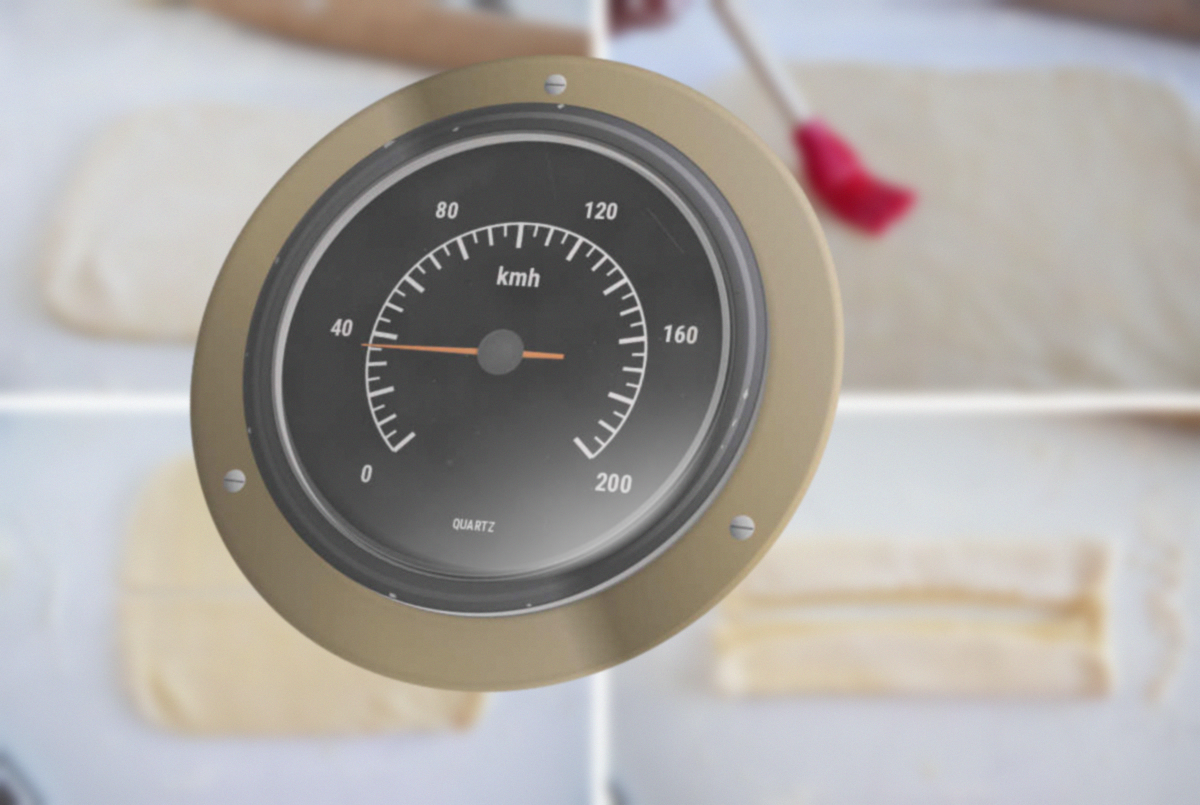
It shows 35 (km/h)
